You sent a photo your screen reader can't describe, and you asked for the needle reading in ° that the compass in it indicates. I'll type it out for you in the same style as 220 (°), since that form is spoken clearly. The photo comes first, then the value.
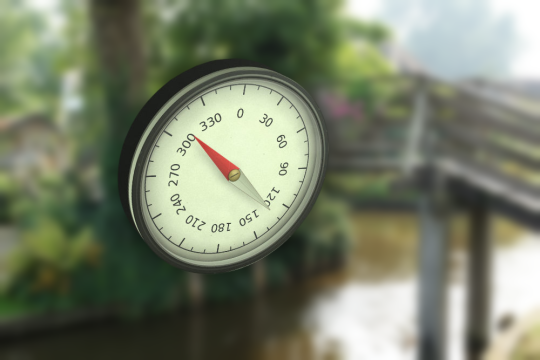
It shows 310 (°)
